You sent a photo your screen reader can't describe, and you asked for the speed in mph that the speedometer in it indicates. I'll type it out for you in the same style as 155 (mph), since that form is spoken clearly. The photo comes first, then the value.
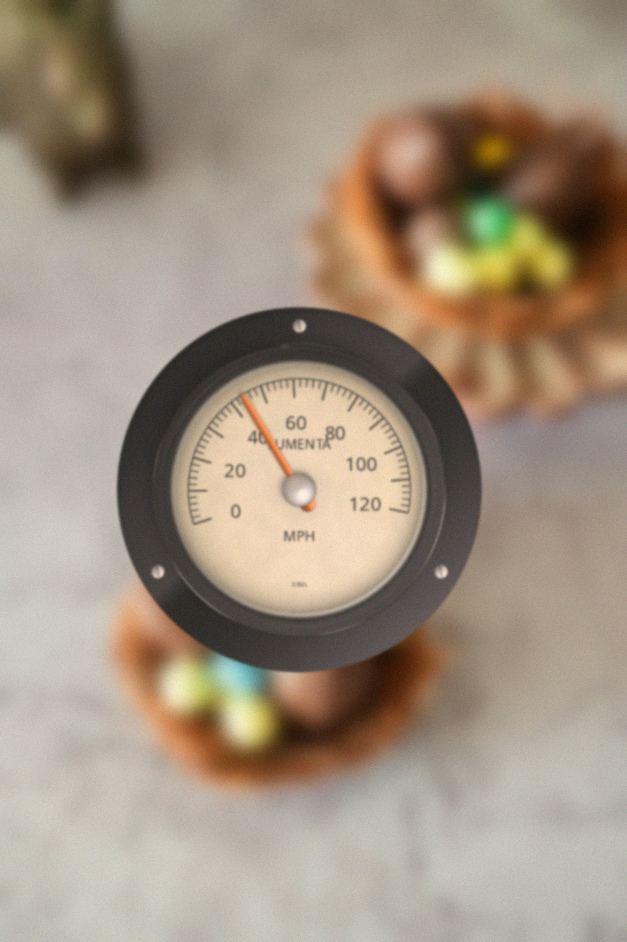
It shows 44 (mph)
